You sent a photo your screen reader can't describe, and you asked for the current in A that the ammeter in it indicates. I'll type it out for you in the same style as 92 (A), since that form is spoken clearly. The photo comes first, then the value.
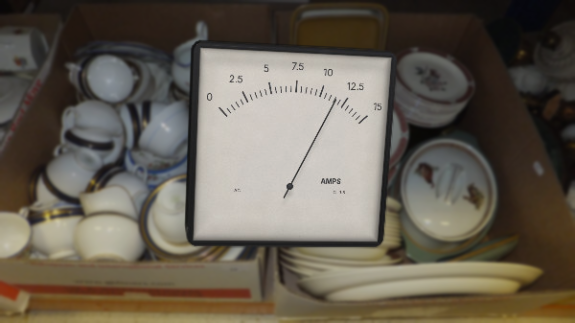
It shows 11.5 (A)
